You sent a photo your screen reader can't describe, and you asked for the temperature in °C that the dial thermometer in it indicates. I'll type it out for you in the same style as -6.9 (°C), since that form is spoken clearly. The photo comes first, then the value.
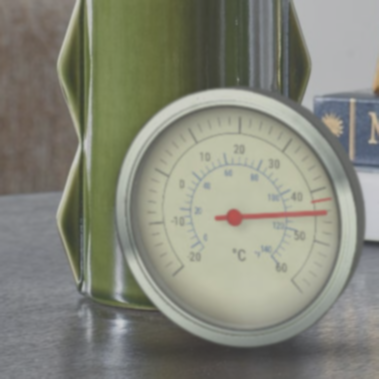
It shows 44 (°C)
